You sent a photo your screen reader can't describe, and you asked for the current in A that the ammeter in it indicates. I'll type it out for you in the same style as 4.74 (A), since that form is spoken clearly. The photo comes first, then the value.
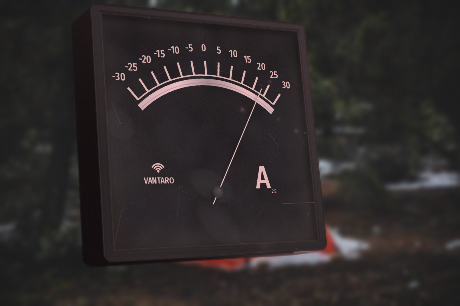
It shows 22.5 (A)
